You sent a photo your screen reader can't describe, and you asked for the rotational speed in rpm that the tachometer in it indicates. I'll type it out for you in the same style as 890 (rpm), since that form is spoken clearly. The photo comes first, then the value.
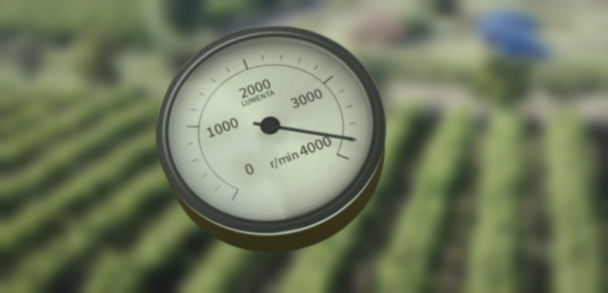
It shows 3800 (rpm)
